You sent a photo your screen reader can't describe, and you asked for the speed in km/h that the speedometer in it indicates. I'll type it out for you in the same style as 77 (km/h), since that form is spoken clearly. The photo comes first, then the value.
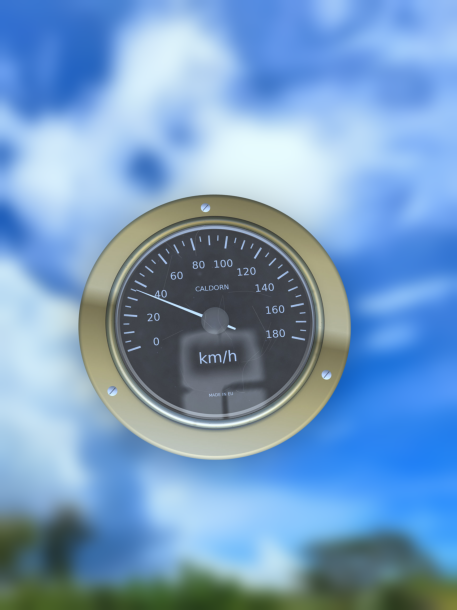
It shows 35 (km/h)
